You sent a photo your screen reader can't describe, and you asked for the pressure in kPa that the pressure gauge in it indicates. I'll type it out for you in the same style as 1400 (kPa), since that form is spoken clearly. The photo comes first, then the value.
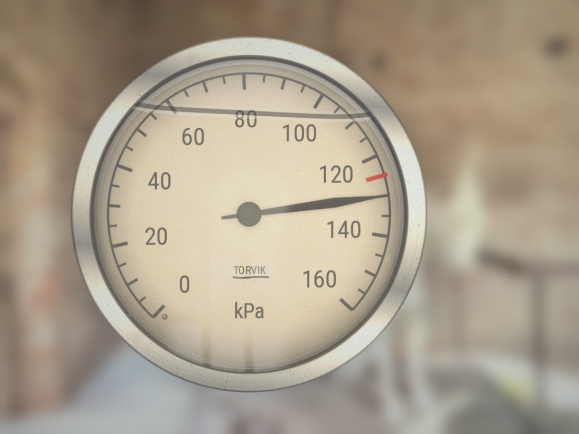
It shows 130 (kPa)
